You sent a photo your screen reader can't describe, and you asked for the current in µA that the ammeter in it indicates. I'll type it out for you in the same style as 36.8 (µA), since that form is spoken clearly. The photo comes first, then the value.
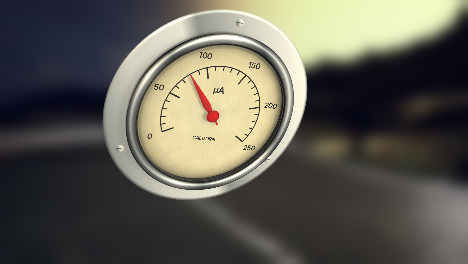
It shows 80 (µA)
